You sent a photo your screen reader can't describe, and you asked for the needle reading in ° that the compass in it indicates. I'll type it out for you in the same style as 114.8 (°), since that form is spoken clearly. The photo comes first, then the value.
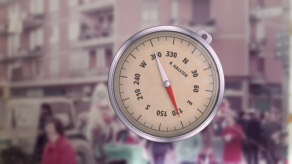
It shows 120 (°)
